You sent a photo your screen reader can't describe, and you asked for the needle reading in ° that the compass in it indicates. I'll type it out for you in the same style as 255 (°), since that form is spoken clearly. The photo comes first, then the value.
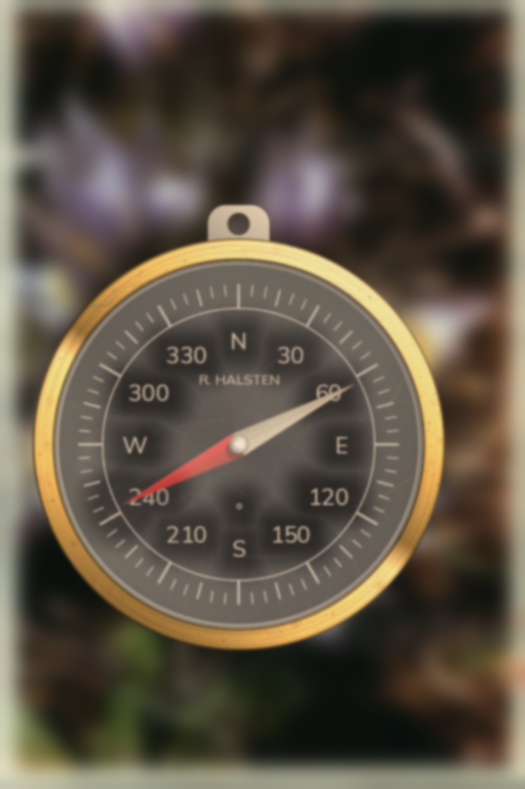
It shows 242.5 (°)
